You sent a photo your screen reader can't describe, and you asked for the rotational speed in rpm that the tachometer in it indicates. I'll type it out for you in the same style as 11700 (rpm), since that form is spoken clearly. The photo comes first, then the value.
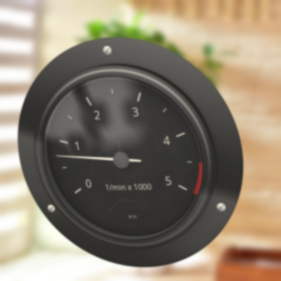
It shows 750 (rpm)
